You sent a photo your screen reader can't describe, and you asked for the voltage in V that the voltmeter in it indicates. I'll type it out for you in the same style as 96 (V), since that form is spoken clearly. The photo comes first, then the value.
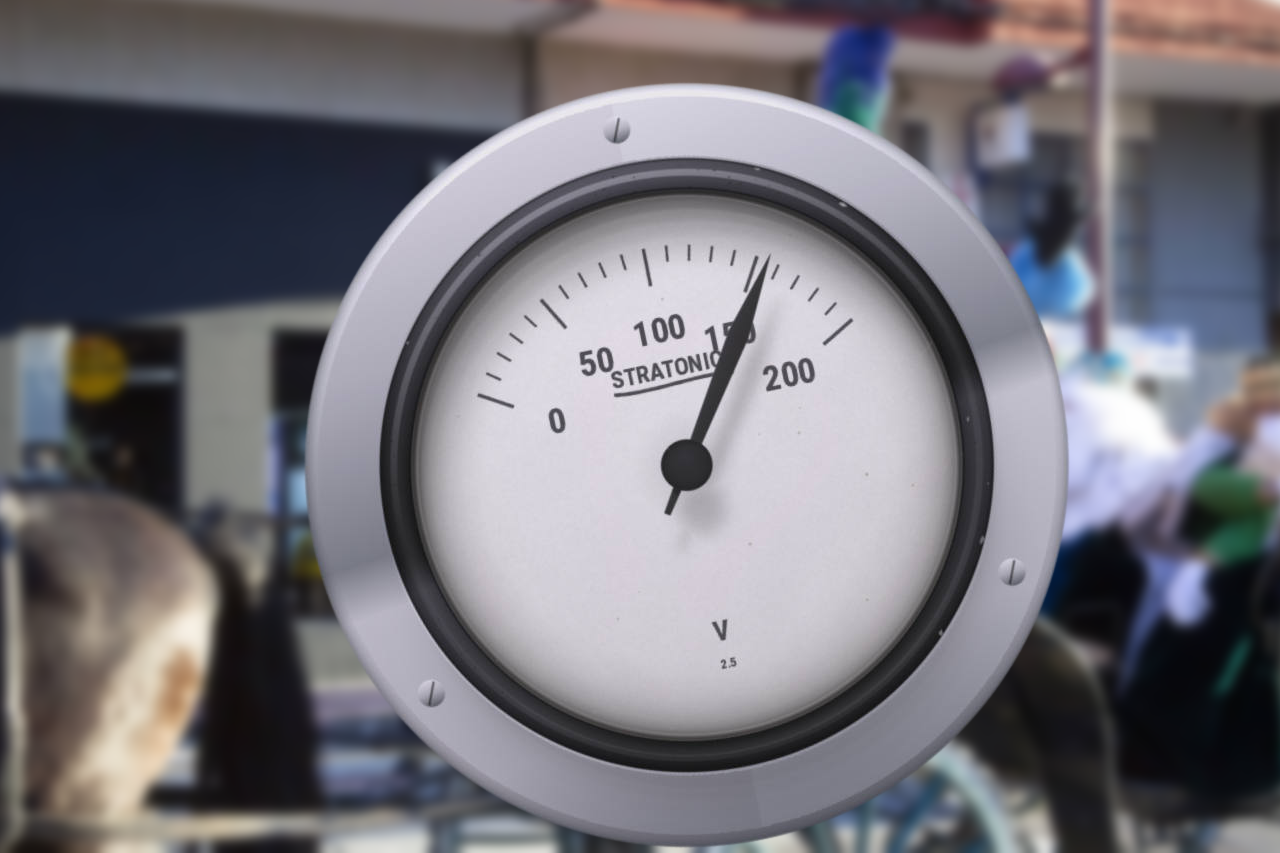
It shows 155 (V)
